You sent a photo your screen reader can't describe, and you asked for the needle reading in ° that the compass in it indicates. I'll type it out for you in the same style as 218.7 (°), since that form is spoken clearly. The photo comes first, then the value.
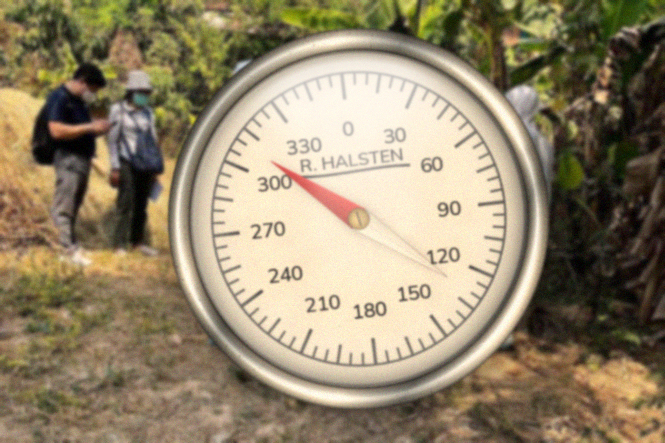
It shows 310 (°)
